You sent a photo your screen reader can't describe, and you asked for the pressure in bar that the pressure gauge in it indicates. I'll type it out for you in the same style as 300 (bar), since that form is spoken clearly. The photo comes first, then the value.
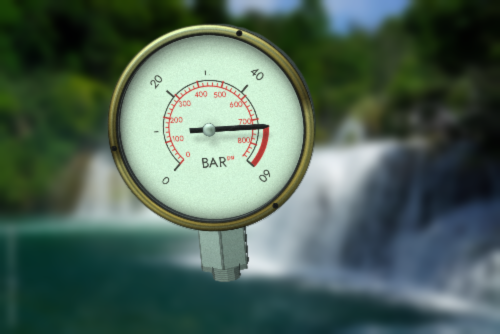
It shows 50 (bar)
